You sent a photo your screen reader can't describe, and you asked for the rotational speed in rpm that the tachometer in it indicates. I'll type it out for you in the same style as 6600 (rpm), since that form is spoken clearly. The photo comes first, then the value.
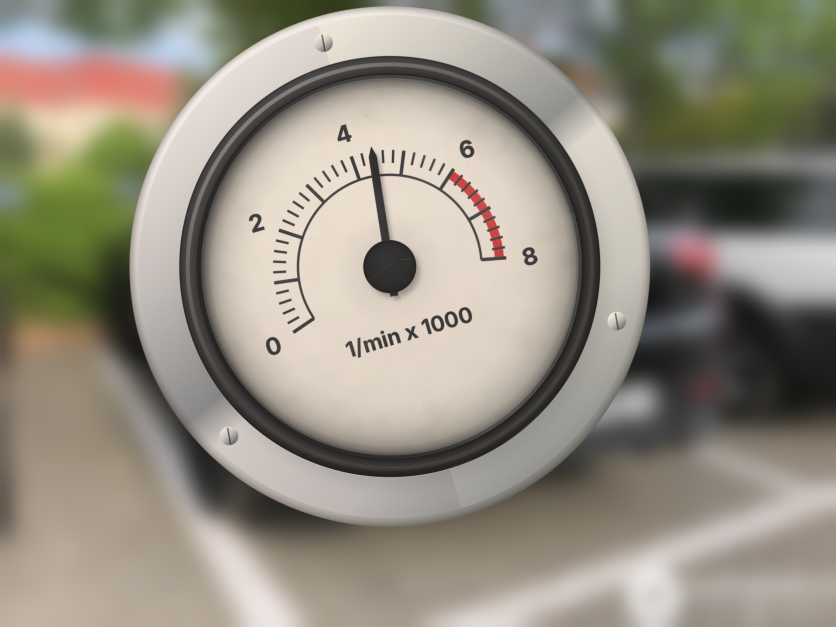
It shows 4400 (rpm)
